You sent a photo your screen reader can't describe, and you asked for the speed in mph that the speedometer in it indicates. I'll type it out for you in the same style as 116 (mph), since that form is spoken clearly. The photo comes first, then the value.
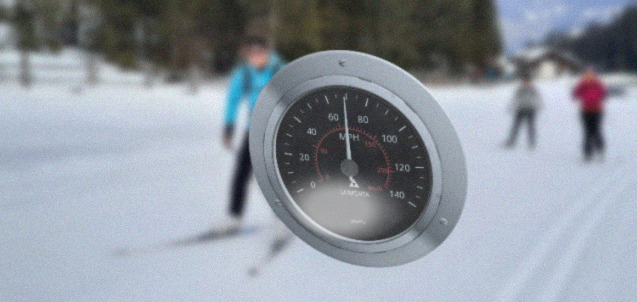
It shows 70 (mph)
